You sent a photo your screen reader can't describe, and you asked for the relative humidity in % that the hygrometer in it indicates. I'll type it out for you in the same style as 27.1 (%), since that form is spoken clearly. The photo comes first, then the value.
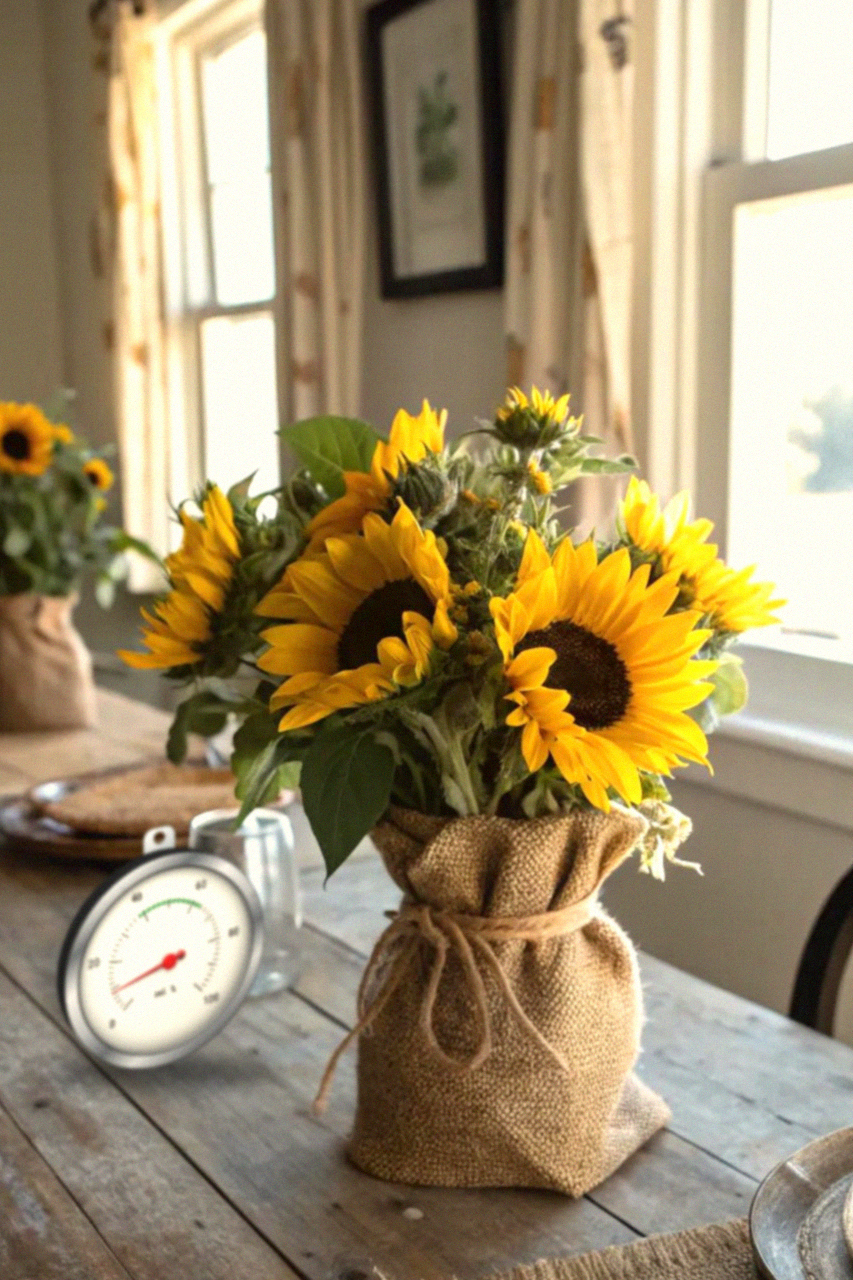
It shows 10 (%)
